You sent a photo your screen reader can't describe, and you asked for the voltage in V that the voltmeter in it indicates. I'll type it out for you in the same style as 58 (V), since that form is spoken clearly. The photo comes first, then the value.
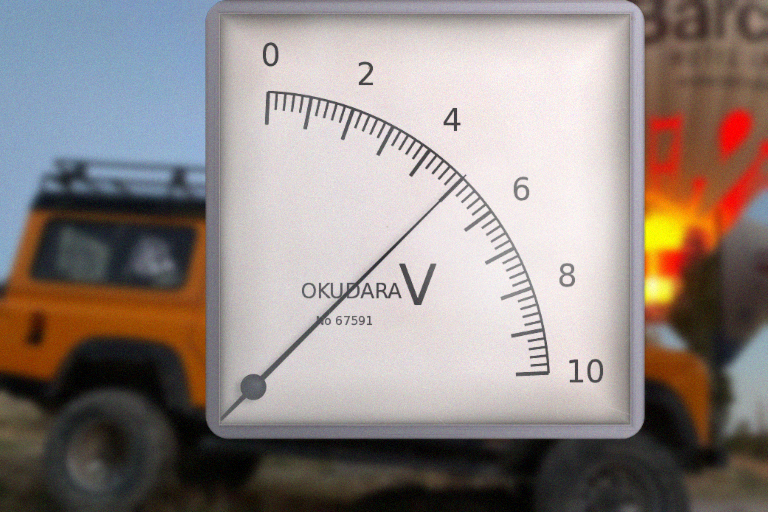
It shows 5 (V)
